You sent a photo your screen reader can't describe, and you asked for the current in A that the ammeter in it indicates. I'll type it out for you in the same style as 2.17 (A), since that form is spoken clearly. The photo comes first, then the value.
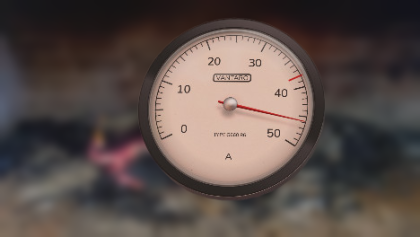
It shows 46 (A)
